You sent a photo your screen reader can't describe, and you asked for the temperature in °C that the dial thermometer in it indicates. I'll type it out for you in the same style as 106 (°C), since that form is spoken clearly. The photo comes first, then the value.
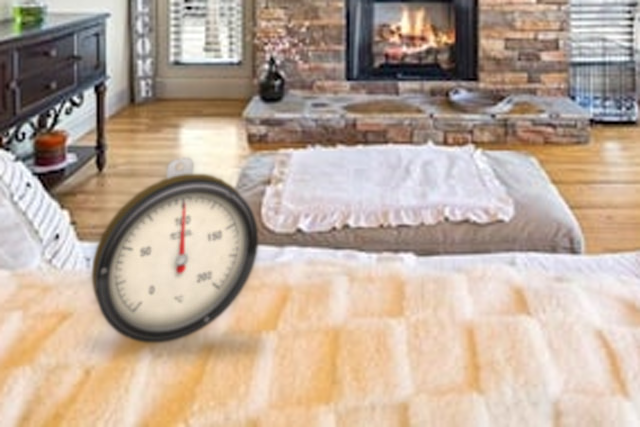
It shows 100 (°C)
